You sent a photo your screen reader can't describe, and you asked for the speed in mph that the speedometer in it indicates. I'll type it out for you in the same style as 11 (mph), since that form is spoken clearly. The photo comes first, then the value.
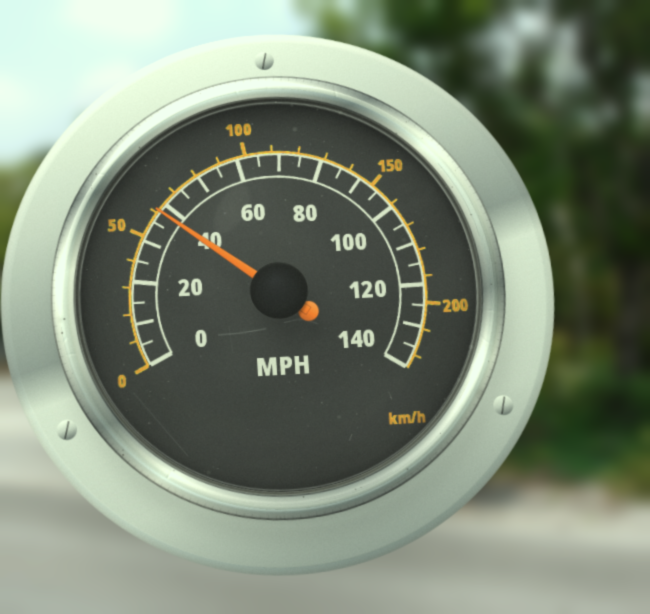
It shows 37.5 (mph)
